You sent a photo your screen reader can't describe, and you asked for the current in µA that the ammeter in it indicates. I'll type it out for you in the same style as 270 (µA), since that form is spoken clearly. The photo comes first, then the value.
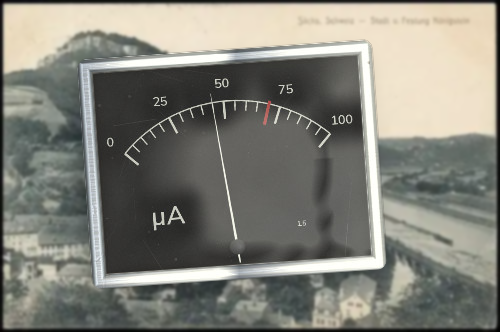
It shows 45 (µA)
